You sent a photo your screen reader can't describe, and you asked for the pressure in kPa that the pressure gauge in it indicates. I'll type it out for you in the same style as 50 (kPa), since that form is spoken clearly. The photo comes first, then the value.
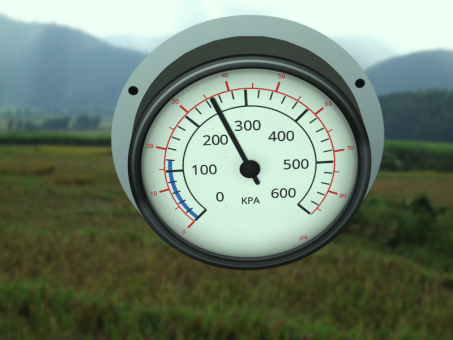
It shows 250 (kPa)
